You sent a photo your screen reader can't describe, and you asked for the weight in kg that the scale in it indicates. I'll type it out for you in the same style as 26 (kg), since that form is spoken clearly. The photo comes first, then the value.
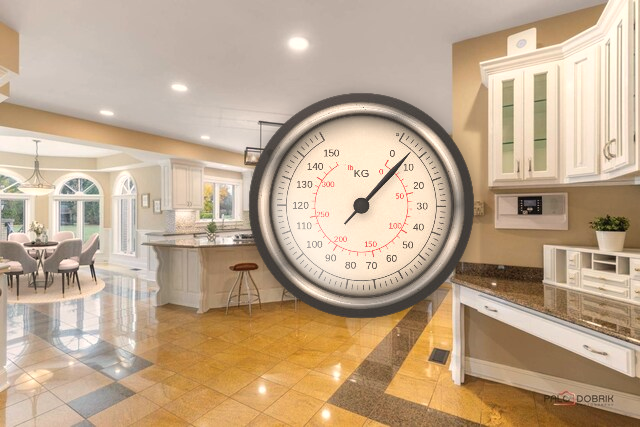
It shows 6 (kg)
